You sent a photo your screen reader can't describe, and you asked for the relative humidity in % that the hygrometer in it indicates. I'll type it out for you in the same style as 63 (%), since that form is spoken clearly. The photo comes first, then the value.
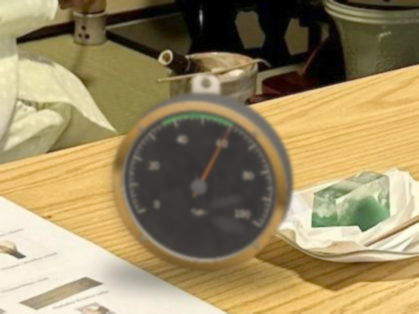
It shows 60 (%)
